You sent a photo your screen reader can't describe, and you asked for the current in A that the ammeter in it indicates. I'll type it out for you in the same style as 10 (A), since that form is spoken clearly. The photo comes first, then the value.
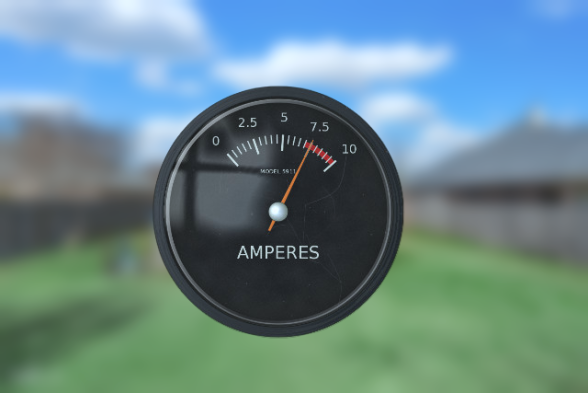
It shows 7.5 (A)
